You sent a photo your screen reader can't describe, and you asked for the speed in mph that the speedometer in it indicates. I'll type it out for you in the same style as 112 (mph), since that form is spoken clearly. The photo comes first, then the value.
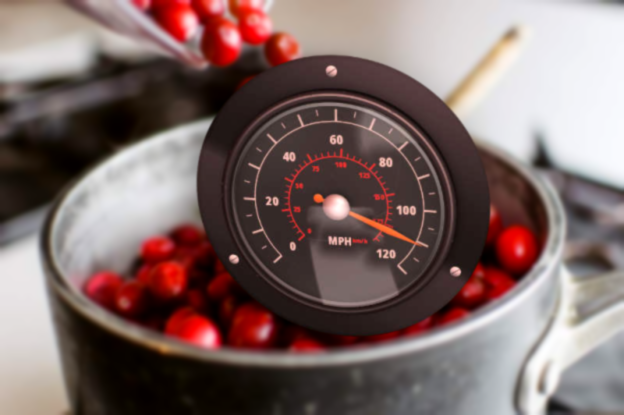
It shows 110 (mph)
